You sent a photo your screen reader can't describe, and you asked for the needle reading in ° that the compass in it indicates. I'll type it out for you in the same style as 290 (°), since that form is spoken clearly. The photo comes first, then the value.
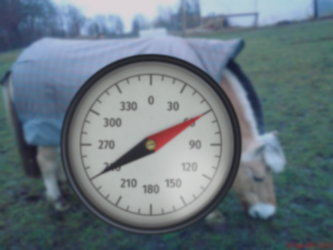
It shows 60 (°)
